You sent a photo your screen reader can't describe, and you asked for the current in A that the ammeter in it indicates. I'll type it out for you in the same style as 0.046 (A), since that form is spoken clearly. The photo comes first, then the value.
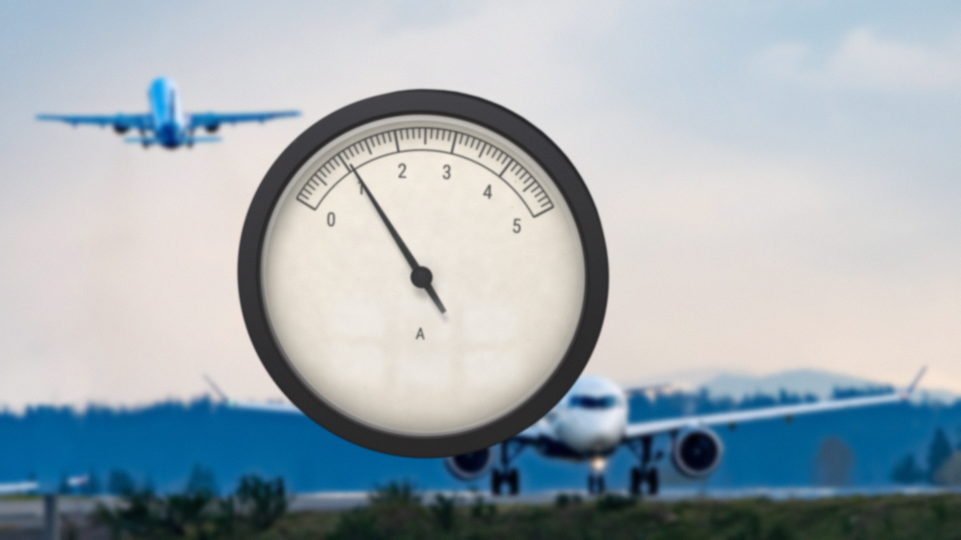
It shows 1.1 (A)
